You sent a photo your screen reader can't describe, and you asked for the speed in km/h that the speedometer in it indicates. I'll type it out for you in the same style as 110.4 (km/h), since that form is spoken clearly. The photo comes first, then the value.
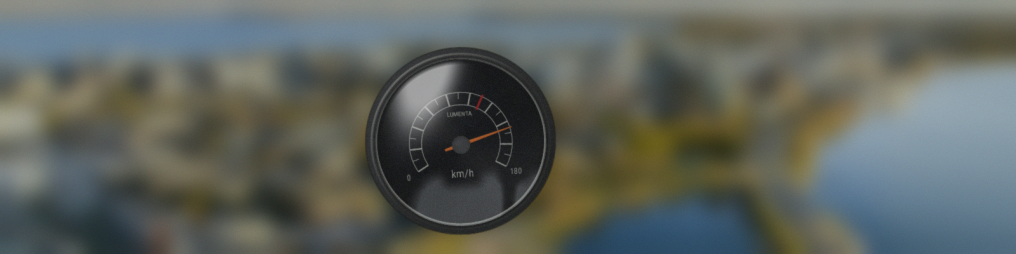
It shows 145 (km/h)
